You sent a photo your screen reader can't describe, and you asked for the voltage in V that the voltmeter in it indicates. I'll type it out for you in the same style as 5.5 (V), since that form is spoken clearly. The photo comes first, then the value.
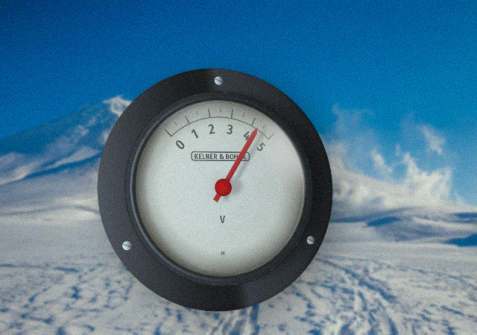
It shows 4.25 (V)
